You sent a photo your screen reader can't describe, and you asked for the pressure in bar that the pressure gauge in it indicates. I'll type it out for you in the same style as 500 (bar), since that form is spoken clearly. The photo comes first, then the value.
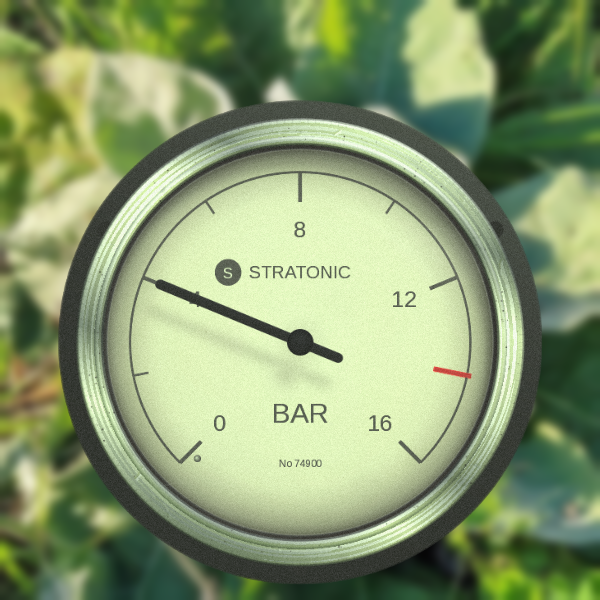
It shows 4 (bar)
